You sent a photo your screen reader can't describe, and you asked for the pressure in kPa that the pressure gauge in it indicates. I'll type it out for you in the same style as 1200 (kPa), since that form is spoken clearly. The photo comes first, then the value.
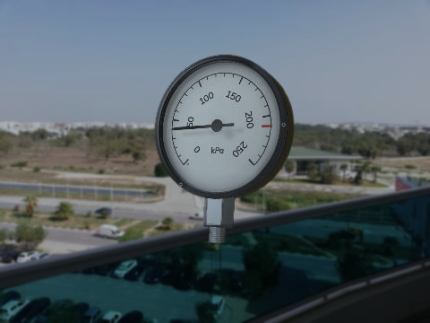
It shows 40 (kPa)
